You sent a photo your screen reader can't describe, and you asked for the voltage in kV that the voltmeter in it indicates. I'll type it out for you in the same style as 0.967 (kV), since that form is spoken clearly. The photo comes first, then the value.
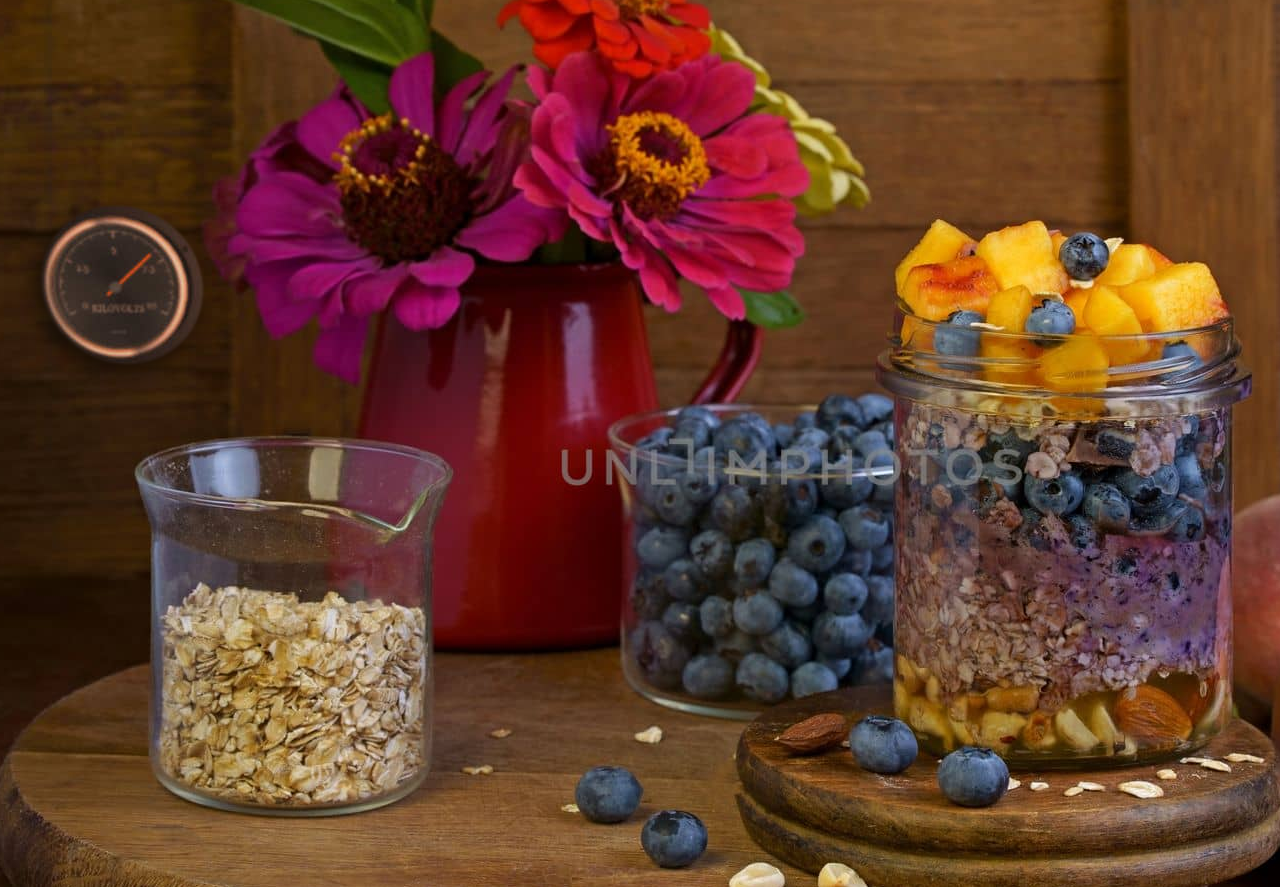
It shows 7 (kV)
